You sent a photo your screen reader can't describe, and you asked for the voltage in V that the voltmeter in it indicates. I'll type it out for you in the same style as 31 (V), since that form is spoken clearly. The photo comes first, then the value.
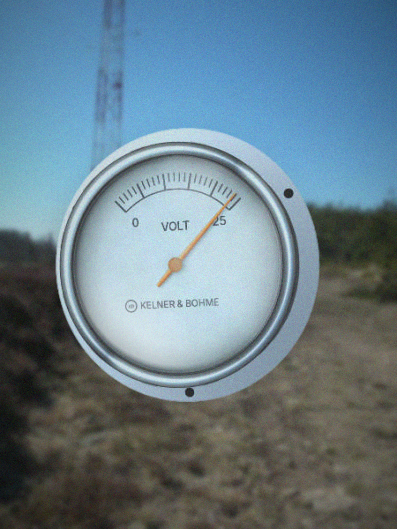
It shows 24 (V)
